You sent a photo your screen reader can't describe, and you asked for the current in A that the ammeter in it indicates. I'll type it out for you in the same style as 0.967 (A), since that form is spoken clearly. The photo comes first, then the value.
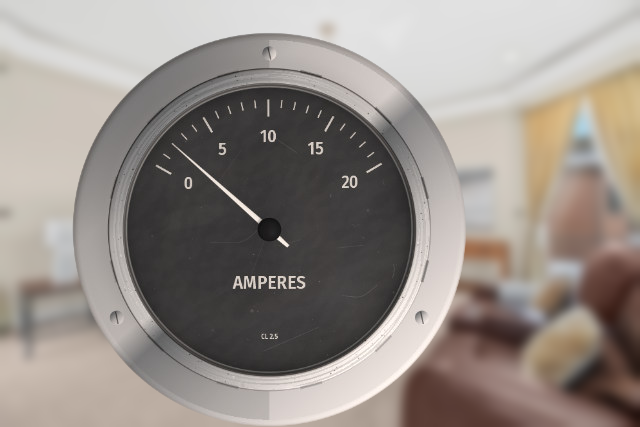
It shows 2 (A)
